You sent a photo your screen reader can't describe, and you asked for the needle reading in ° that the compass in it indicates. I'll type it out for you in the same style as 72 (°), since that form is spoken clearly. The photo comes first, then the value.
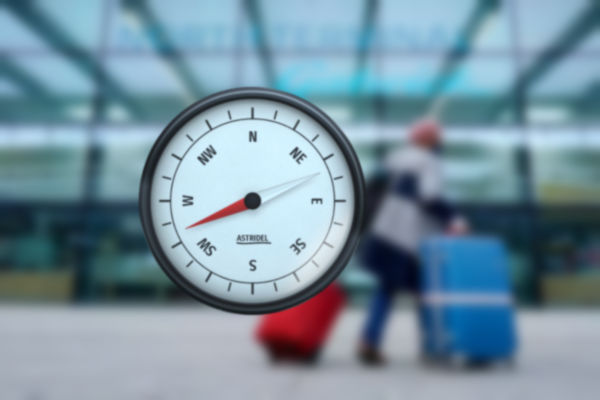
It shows 247.5 (°)
